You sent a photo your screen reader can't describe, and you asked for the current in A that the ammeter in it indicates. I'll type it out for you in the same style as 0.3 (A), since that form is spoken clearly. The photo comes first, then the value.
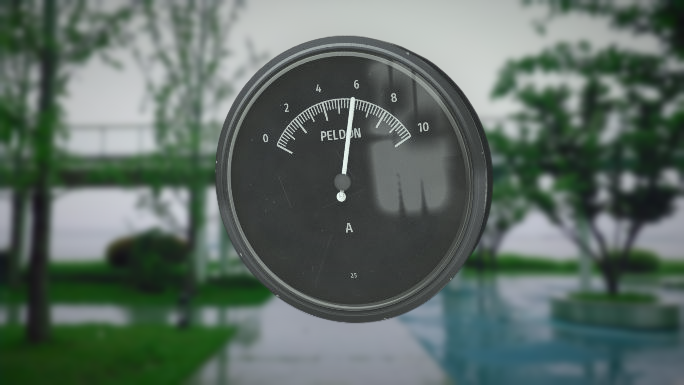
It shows 6 (A)
